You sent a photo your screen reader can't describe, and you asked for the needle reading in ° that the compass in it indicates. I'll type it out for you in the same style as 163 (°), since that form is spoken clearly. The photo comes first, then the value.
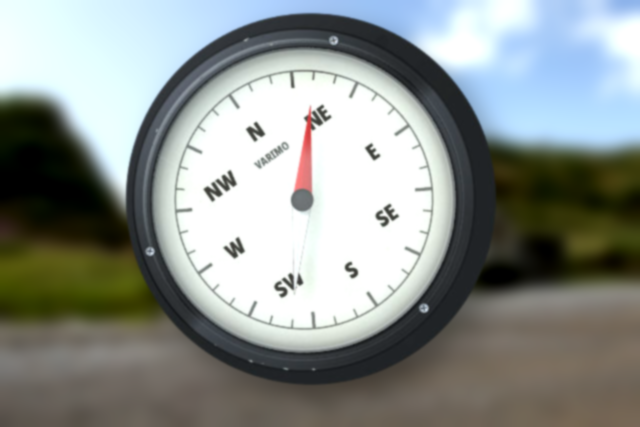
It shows 40 (°)
